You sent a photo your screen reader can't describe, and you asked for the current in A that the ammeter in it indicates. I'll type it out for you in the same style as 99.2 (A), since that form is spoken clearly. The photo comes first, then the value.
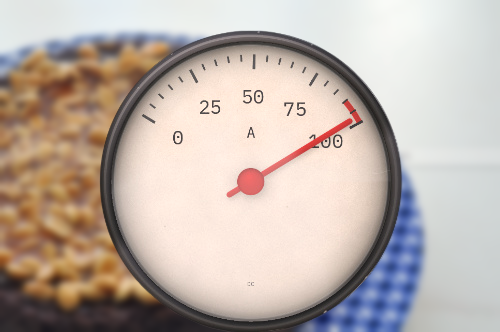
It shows 97.5 (A)
